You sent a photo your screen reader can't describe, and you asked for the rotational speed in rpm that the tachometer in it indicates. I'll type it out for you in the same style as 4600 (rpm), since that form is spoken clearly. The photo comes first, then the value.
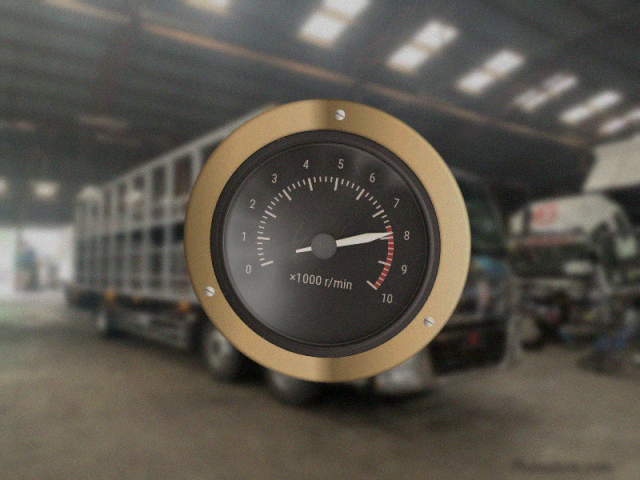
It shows 7800 (rpm)
